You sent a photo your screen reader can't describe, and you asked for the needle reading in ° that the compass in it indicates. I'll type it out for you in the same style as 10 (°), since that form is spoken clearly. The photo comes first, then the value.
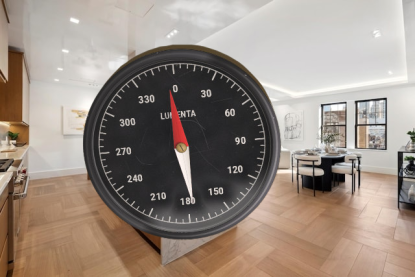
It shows 355 (°)
